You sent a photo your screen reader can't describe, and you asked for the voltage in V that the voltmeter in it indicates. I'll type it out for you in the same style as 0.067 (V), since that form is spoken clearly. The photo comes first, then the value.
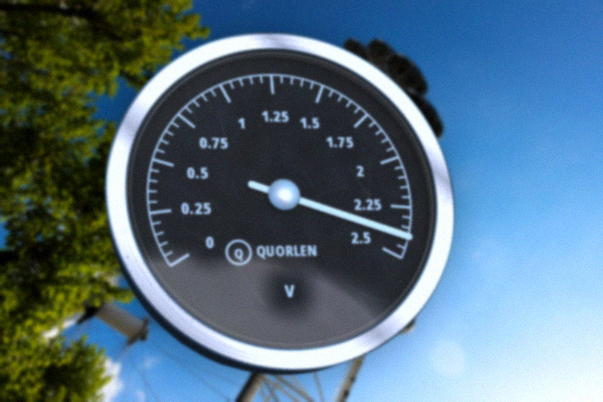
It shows 2.4 (V)
